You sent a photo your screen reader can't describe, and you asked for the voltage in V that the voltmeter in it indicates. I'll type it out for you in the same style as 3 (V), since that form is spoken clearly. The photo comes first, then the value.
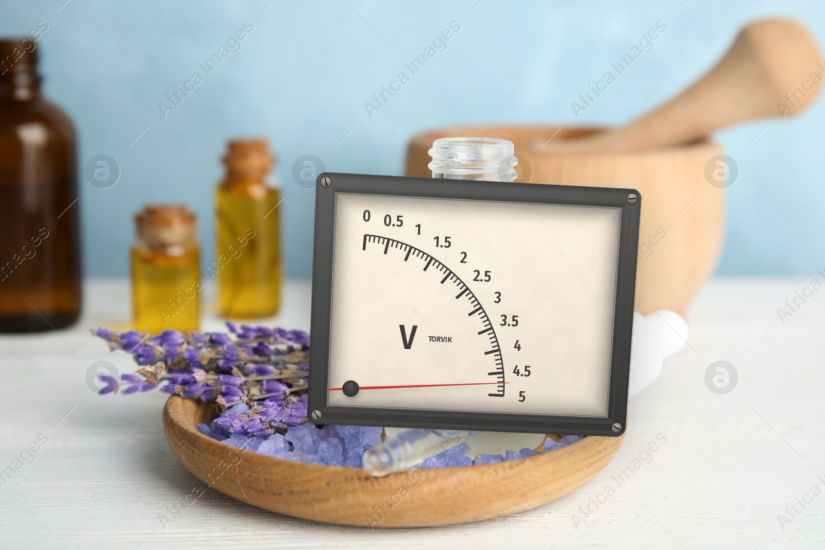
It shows 4.7 (V)
